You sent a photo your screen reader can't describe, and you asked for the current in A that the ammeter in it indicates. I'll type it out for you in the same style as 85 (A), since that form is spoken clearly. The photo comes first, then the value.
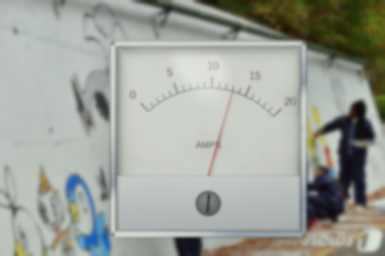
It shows 13 (A)
